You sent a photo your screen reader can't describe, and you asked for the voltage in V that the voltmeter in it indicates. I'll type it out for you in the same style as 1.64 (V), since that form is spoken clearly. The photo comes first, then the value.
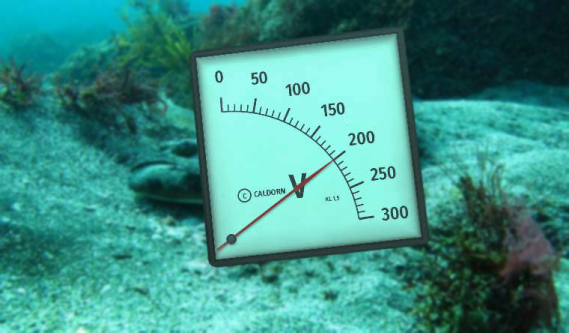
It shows 200 (V)
